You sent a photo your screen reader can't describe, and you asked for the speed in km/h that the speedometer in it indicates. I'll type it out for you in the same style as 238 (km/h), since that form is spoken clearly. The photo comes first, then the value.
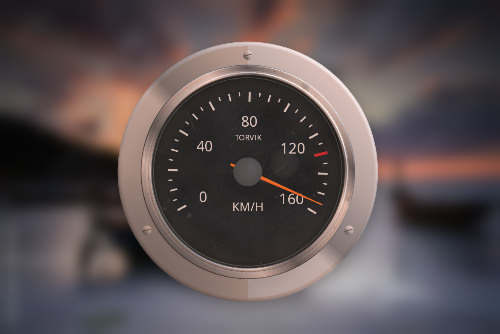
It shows 155 (km/h)
